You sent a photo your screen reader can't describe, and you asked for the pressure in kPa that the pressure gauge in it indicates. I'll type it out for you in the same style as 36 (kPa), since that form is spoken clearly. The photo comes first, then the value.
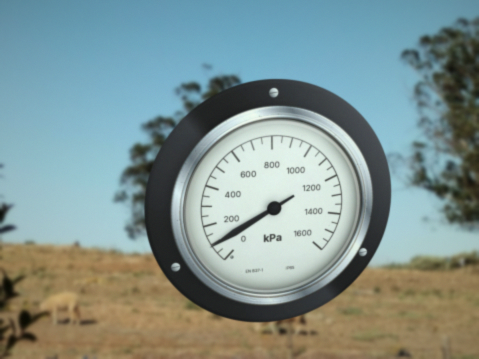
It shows 100 (kPa)
